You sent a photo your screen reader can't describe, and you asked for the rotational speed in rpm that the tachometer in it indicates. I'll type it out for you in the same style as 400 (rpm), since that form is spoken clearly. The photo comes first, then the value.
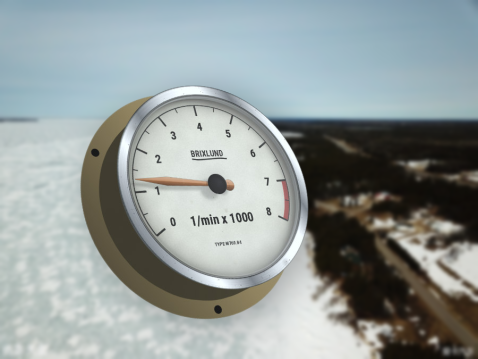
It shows 1250 (rpm)
